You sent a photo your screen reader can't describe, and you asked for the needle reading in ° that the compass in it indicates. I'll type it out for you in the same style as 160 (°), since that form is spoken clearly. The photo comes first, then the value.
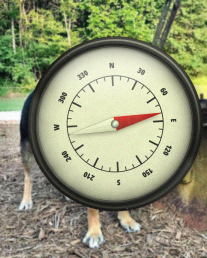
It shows 80 (°)
